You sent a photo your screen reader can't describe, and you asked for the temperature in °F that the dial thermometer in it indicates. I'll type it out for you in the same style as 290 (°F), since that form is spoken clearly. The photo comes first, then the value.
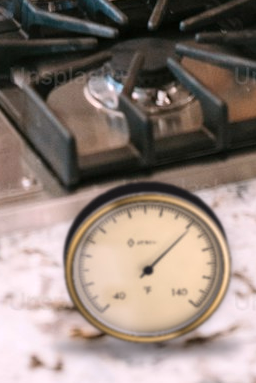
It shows 80 (°F)
